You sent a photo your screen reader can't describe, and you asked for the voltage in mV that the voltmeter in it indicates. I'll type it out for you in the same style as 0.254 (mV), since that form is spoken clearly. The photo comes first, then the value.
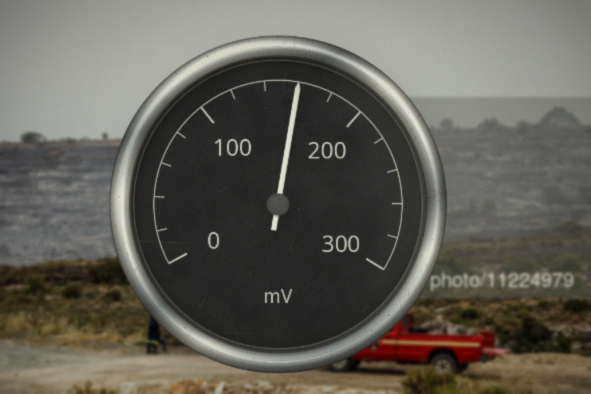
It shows 160 (mV)
